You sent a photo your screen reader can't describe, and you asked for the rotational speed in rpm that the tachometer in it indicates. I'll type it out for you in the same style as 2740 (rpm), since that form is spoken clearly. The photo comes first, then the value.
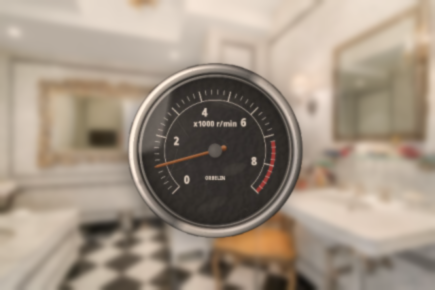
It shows 1000 (rpm)
